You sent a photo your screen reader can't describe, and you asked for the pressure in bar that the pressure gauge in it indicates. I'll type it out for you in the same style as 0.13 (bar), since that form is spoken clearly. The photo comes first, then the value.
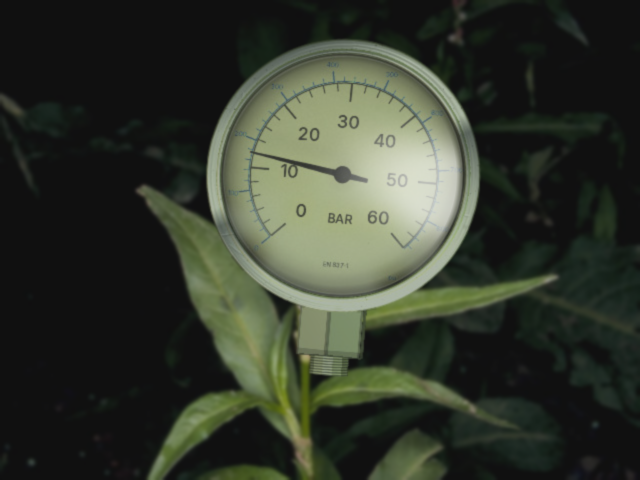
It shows 12 (bar)
